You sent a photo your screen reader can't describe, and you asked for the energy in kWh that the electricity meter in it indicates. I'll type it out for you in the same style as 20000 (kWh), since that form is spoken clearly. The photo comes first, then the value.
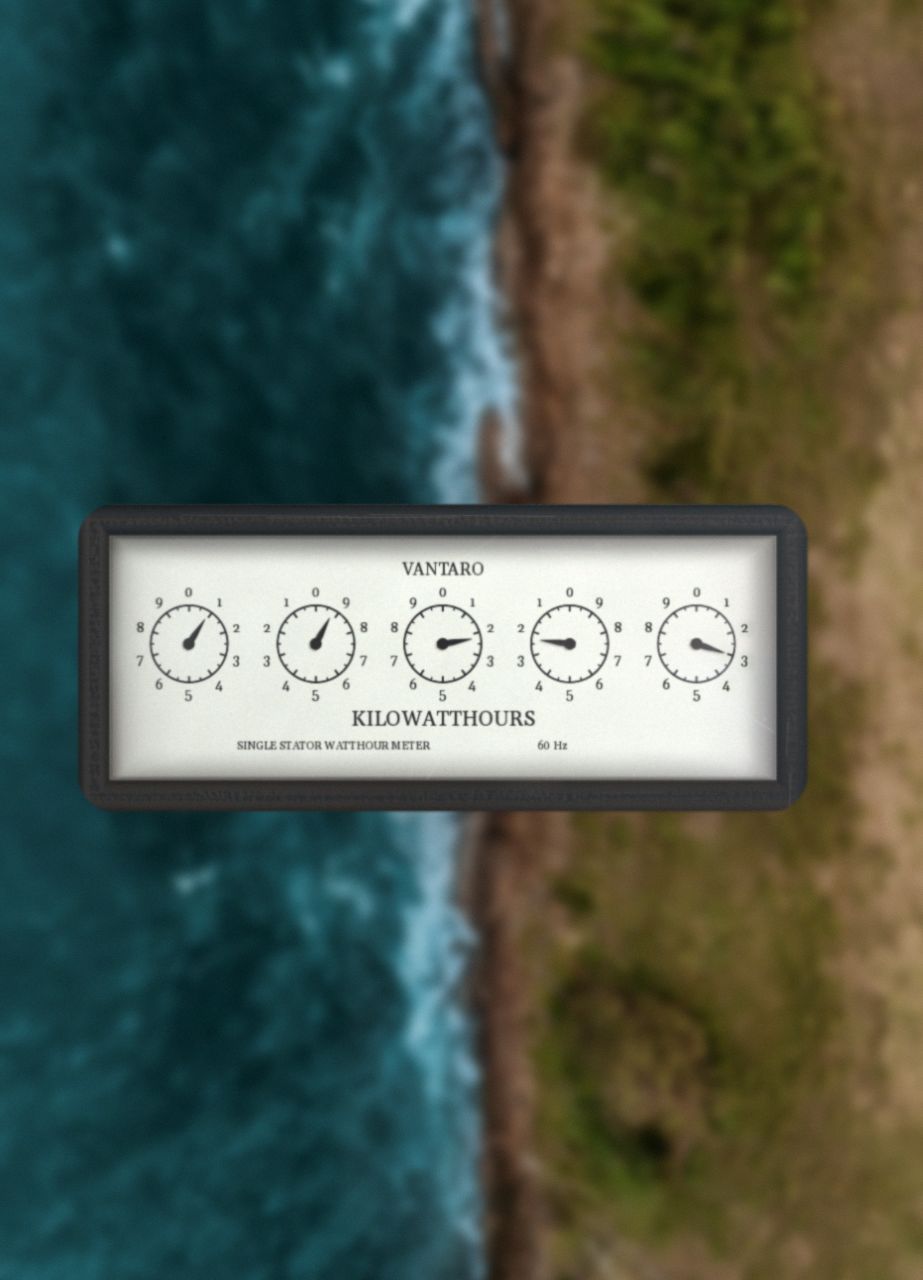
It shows 9223 (kWh)
